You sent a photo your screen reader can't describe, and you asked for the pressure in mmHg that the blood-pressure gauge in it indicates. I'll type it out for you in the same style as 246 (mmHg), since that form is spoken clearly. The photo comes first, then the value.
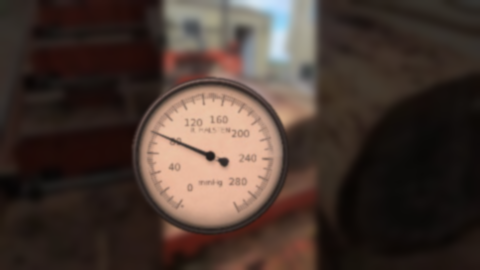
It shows 80 (mmHg)
